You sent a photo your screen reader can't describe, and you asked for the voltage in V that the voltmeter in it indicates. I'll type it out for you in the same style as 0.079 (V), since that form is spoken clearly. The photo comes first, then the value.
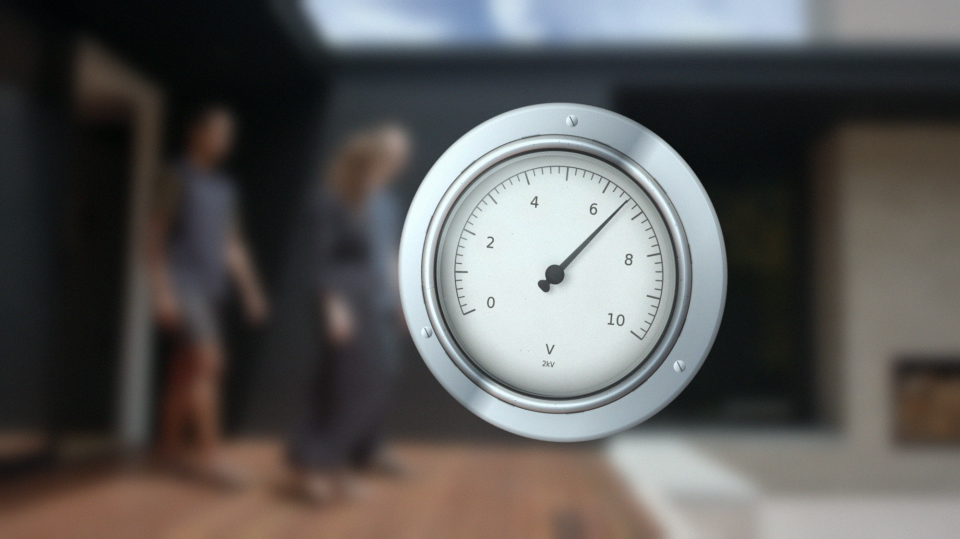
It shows 6.6 (V)
